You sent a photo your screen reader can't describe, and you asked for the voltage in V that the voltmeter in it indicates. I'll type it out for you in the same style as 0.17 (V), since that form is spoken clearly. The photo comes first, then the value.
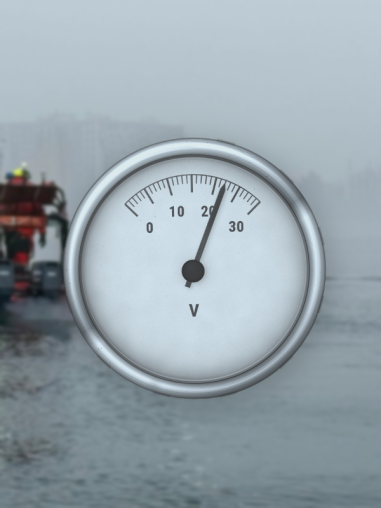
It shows 22 (V)
